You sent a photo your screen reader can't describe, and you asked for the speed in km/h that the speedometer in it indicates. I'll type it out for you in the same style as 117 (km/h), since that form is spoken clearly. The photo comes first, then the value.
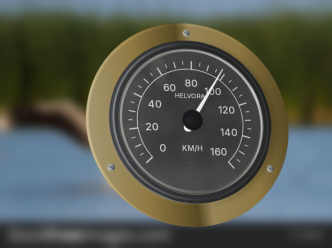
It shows 97.5 (km/h)
